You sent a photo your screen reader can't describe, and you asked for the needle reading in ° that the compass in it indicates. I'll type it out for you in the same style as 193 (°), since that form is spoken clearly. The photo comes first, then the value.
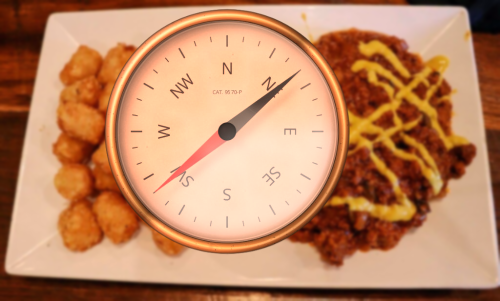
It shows 230 (°)
